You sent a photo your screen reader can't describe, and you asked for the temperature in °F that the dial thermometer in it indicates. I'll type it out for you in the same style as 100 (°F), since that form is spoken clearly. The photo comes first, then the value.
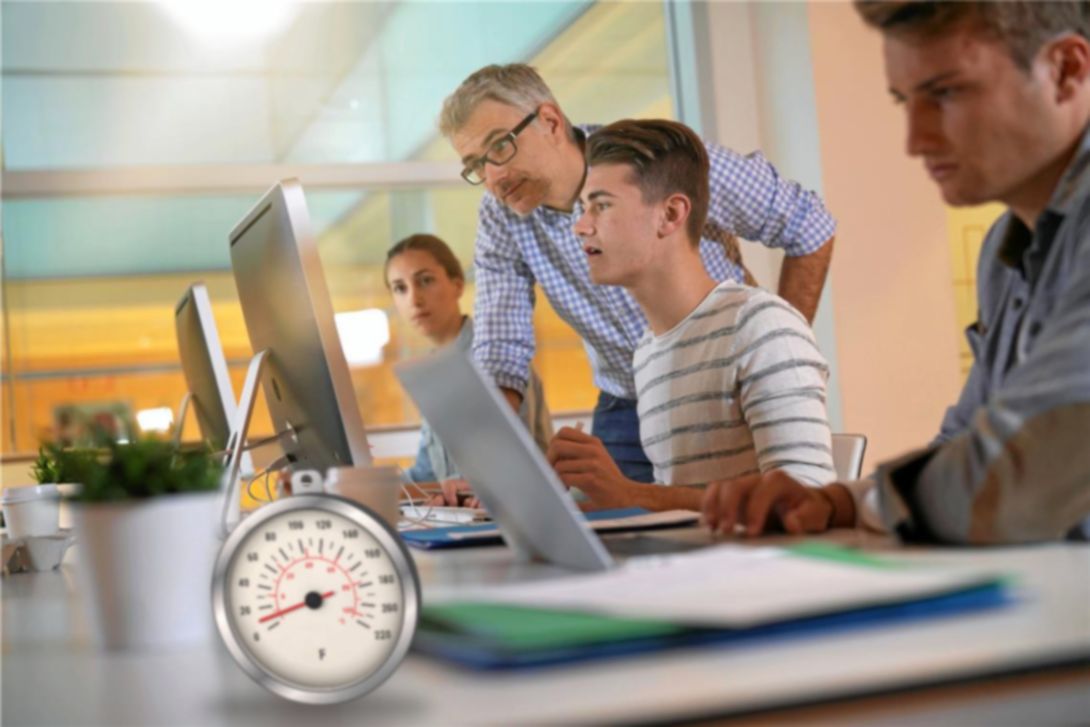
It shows 10 (°F)
